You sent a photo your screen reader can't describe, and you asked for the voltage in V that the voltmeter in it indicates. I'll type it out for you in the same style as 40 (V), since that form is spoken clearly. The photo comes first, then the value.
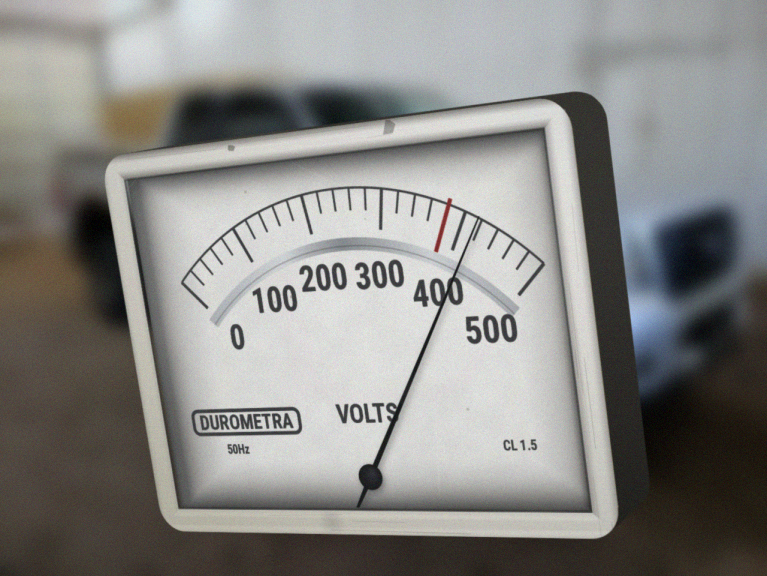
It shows 420 (V)
